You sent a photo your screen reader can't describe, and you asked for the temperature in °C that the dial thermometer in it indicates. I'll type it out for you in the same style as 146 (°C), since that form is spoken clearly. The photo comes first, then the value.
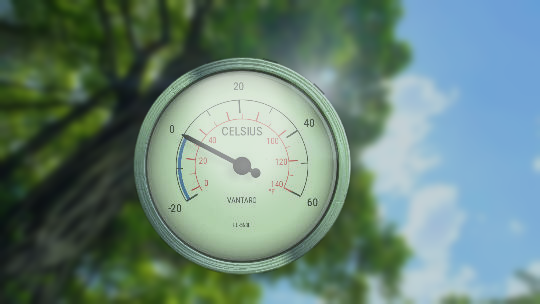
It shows 0 (°C)
